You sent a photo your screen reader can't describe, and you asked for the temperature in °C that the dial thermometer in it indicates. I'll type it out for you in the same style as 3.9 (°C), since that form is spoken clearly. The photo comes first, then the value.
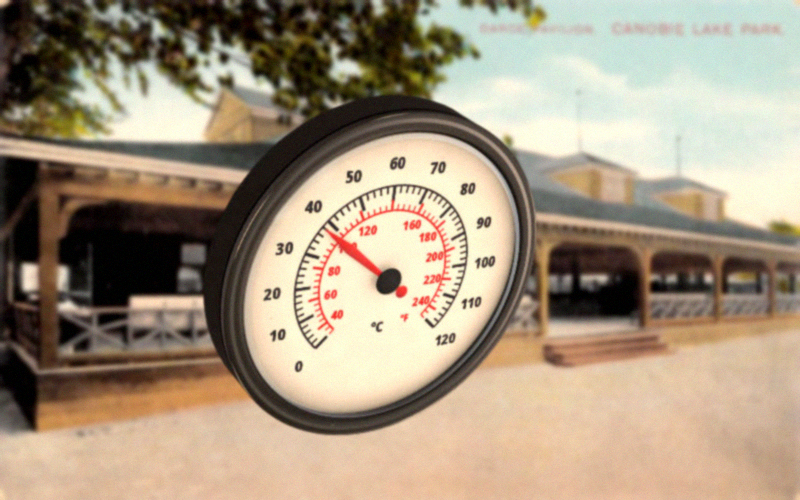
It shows 38 (°C)
